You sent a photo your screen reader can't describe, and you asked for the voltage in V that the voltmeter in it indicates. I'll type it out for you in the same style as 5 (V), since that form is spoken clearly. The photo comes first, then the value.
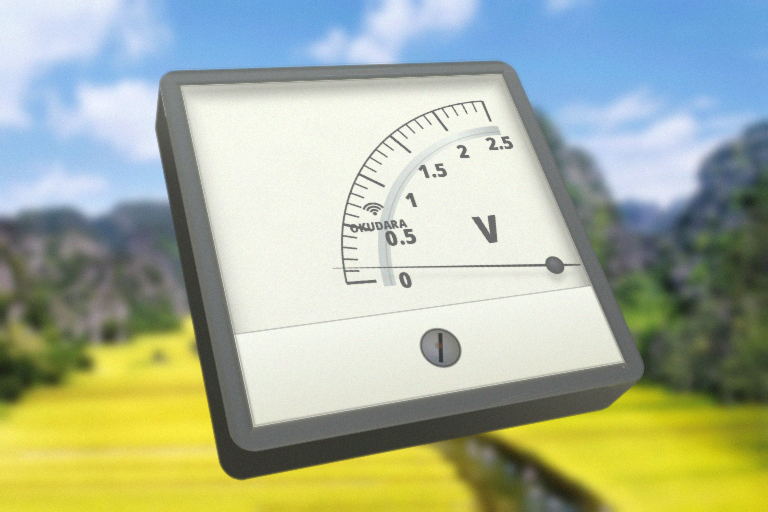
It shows 0.1 (V)
